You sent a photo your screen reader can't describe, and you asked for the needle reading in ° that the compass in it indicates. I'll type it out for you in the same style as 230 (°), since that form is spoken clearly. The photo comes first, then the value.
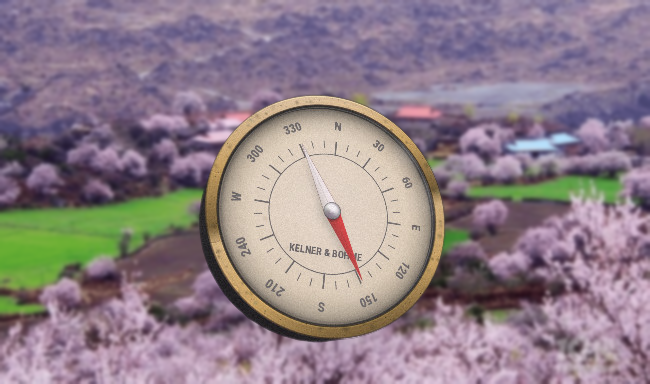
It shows 150 (°)
